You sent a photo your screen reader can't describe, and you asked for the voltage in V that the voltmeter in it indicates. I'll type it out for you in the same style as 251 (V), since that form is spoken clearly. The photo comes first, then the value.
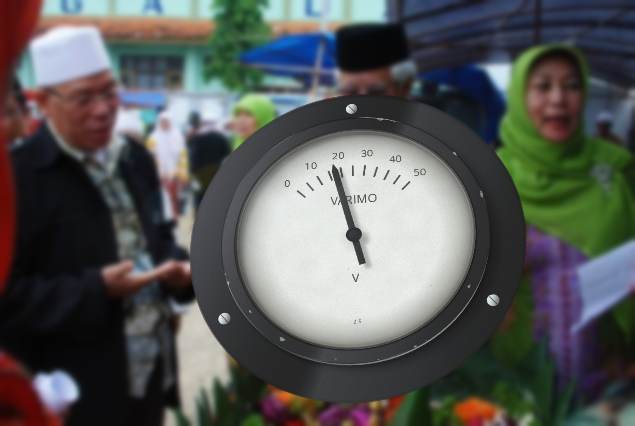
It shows 17.5 (V)
